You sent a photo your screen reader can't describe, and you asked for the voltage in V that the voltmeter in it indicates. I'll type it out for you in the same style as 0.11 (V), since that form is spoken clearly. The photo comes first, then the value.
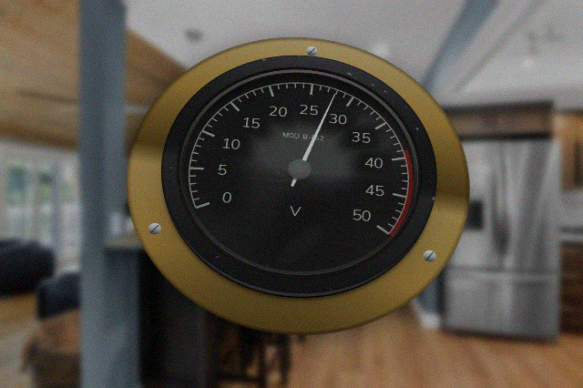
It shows 28 (V)
